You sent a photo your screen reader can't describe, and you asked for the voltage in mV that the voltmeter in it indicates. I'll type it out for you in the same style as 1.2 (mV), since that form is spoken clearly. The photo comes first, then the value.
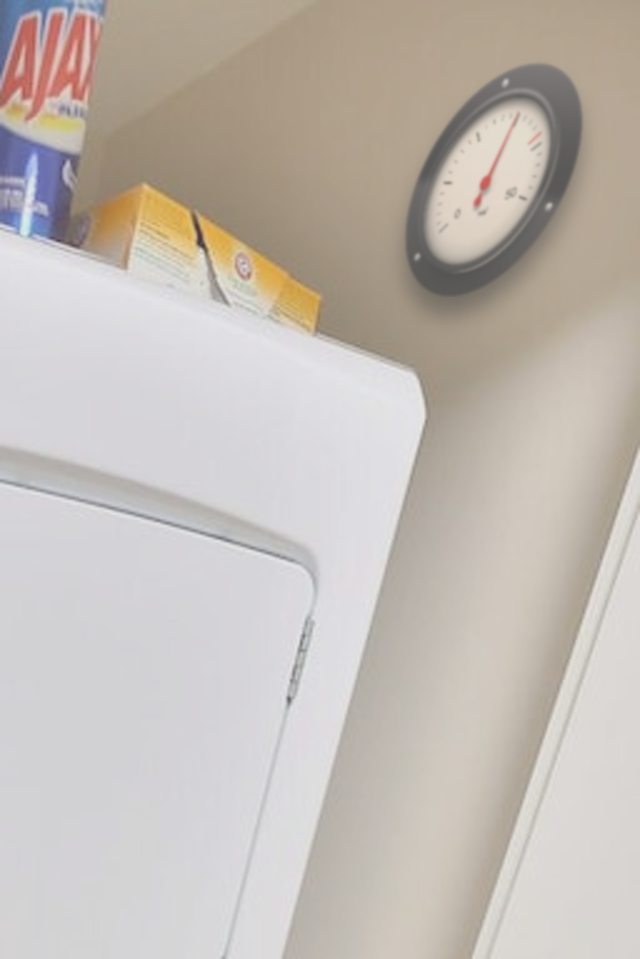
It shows 30 (mV)
